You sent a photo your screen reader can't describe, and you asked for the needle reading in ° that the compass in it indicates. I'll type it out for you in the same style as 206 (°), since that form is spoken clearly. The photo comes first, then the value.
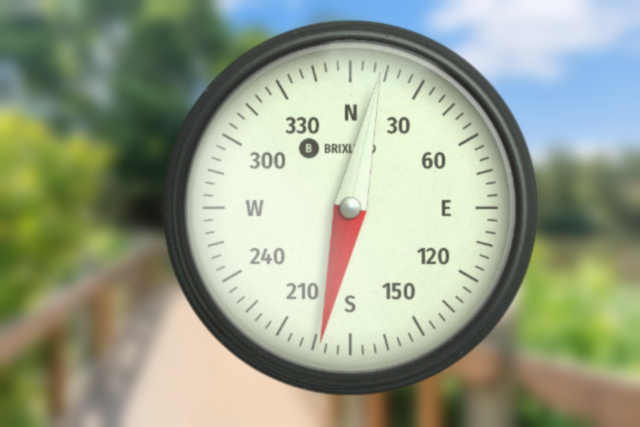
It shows 192.5 (°)
